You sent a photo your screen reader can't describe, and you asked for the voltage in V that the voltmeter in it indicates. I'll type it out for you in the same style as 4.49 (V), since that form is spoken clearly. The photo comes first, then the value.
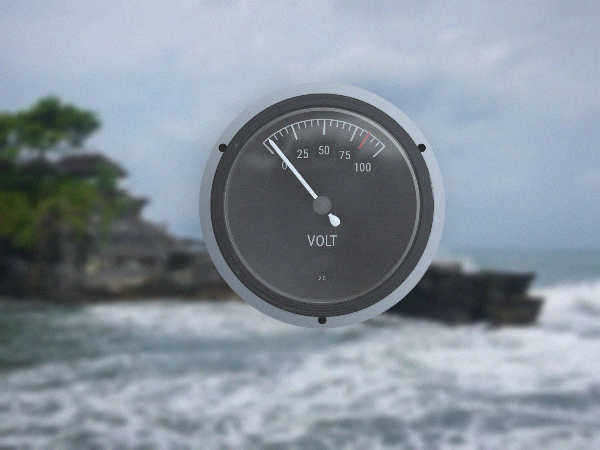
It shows 5 (V)
